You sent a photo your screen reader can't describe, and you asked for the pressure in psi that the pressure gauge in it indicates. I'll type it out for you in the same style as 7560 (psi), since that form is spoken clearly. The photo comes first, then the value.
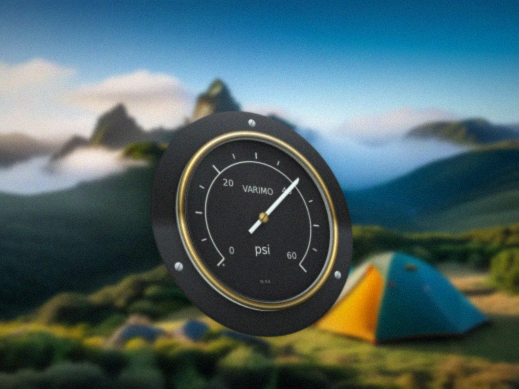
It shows 40 (psi)
